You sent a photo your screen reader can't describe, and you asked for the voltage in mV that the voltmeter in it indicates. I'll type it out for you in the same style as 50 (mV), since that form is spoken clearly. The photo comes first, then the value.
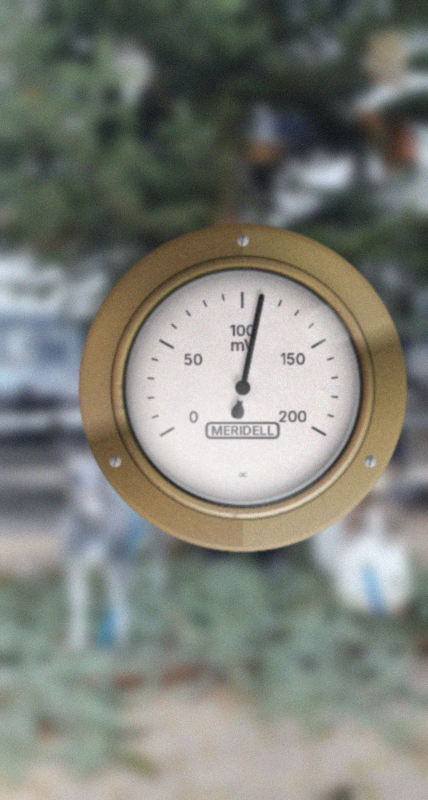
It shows 110 (mV)
